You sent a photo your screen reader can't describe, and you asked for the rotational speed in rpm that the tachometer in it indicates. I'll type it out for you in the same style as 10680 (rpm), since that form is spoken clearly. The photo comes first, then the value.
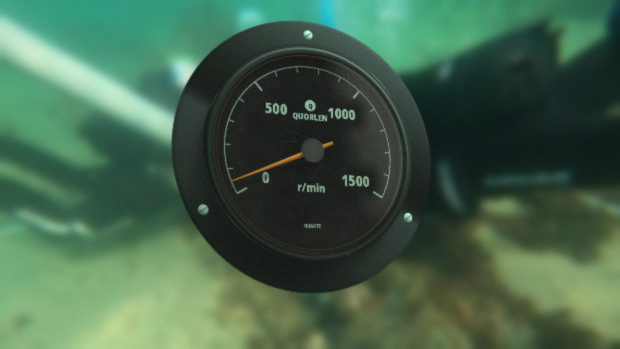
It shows 50 (rpm)
